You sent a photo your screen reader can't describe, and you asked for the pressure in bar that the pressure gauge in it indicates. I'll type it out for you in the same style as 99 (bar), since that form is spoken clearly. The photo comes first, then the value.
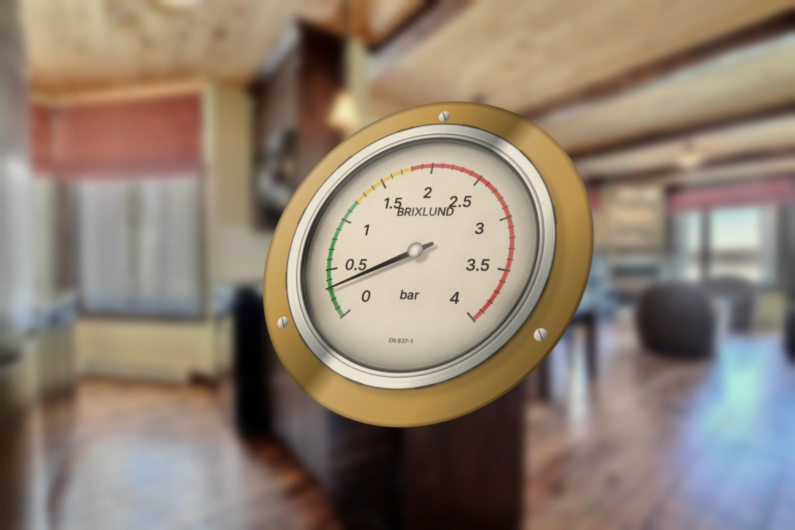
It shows 0.3 (bar)
